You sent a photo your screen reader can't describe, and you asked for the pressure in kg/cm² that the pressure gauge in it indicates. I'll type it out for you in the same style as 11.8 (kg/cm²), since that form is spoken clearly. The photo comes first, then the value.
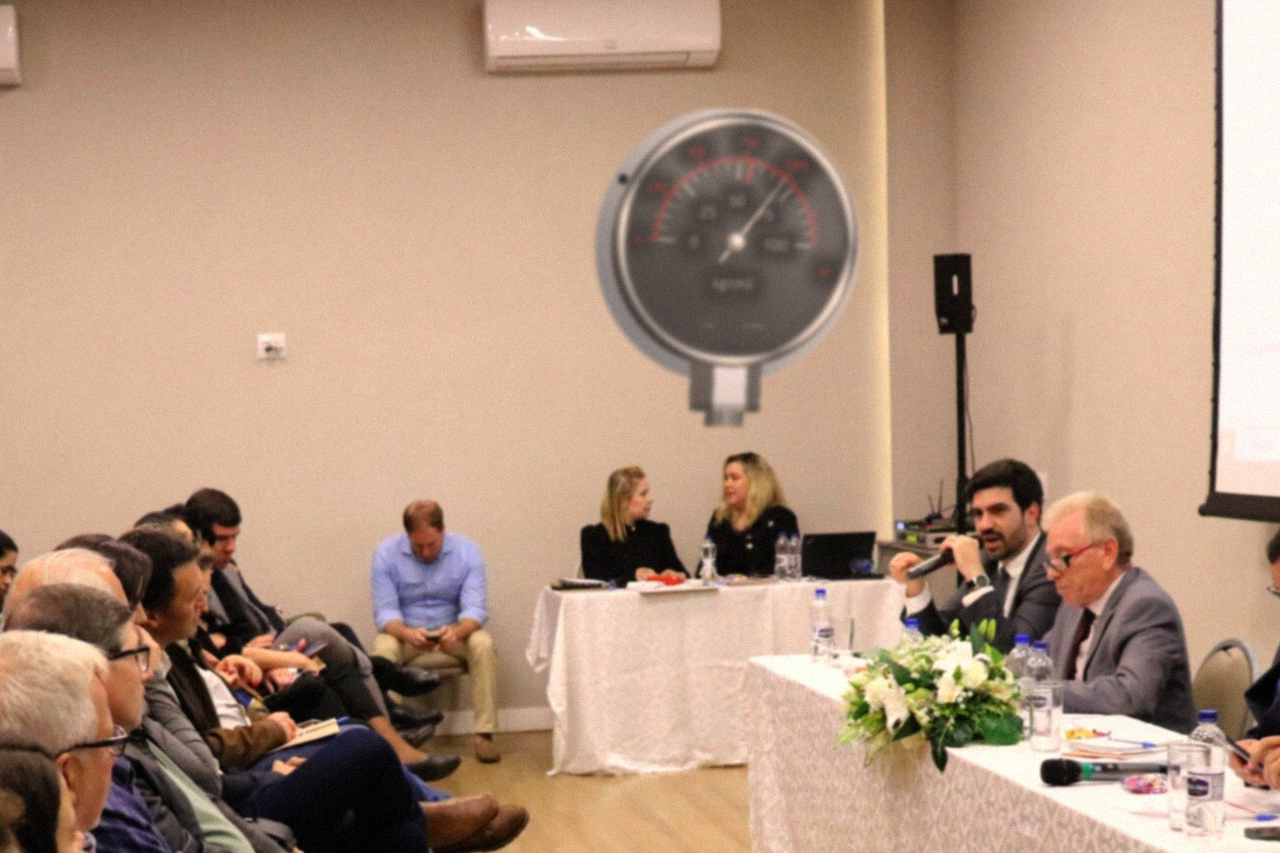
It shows 70 (kg/cm²)
